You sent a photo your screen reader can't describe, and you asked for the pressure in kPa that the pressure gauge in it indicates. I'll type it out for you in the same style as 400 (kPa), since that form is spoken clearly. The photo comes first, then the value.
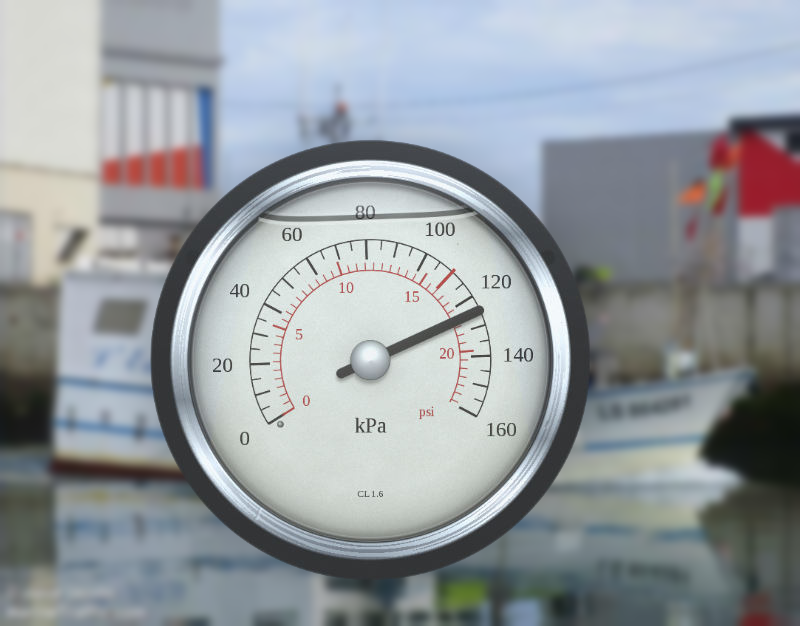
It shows 125 (kPa)
